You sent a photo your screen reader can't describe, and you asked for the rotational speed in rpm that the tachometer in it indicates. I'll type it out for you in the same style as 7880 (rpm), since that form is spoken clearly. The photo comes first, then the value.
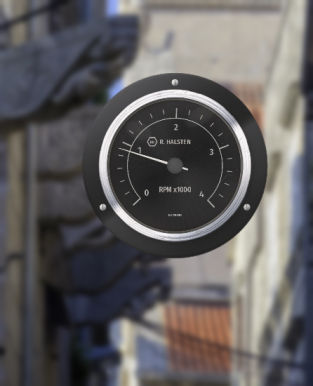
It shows 900 (rpm)
